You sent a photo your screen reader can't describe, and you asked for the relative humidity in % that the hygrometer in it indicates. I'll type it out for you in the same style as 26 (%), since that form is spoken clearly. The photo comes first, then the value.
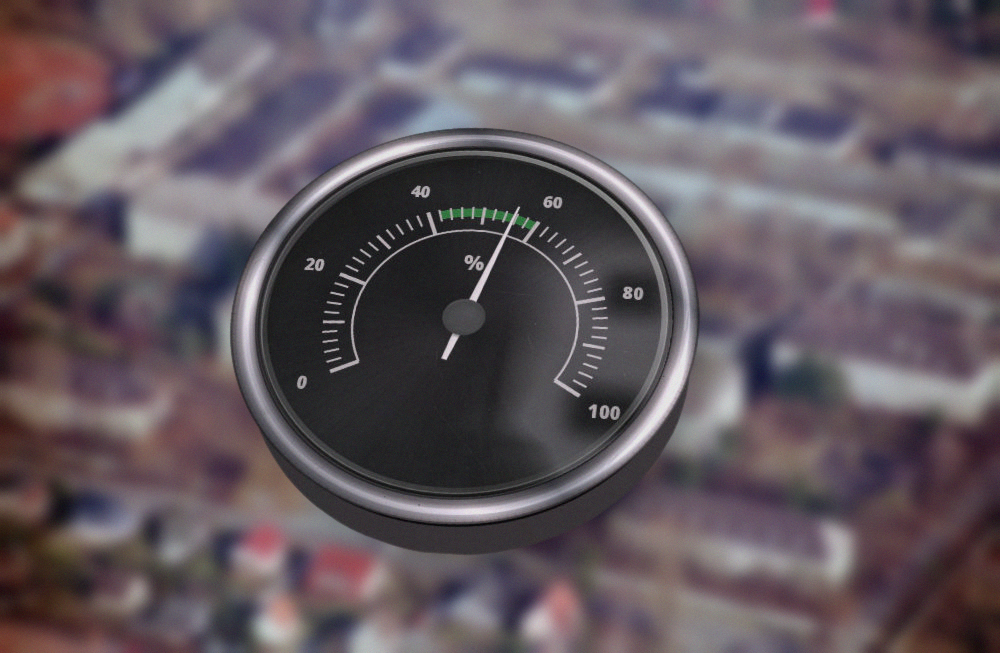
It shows 56 (%)
